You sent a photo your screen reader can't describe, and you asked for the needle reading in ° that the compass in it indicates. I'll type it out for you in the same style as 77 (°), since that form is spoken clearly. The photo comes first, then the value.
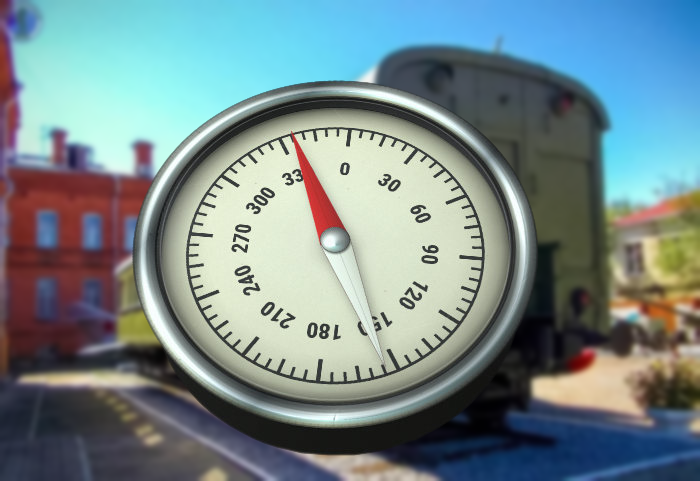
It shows 335 (°)
